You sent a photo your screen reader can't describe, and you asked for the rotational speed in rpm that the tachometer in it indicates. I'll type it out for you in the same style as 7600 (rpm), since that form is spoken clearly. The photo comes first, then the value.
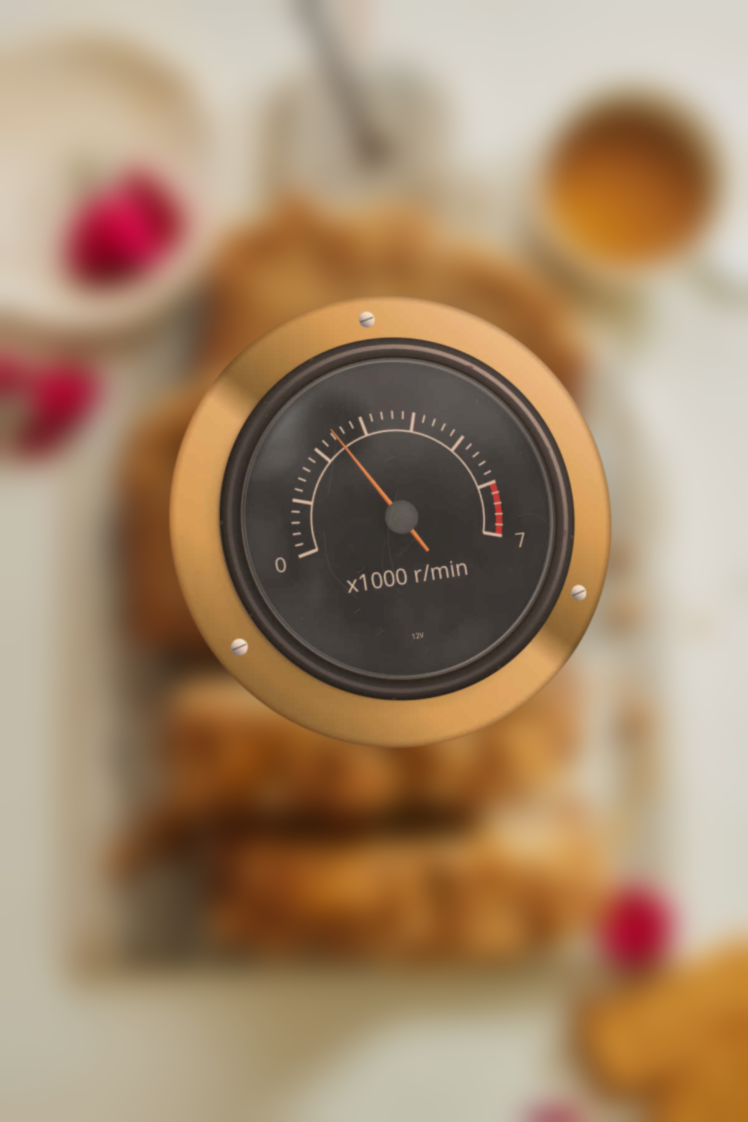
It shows 2400 (rpm)
